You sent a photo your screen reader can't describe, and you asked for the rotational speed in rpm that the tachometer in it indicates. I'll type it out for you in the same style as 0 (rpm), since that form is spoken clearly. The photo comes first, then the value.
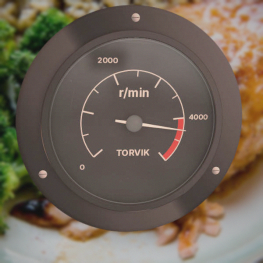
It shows 4250 (rpm)
